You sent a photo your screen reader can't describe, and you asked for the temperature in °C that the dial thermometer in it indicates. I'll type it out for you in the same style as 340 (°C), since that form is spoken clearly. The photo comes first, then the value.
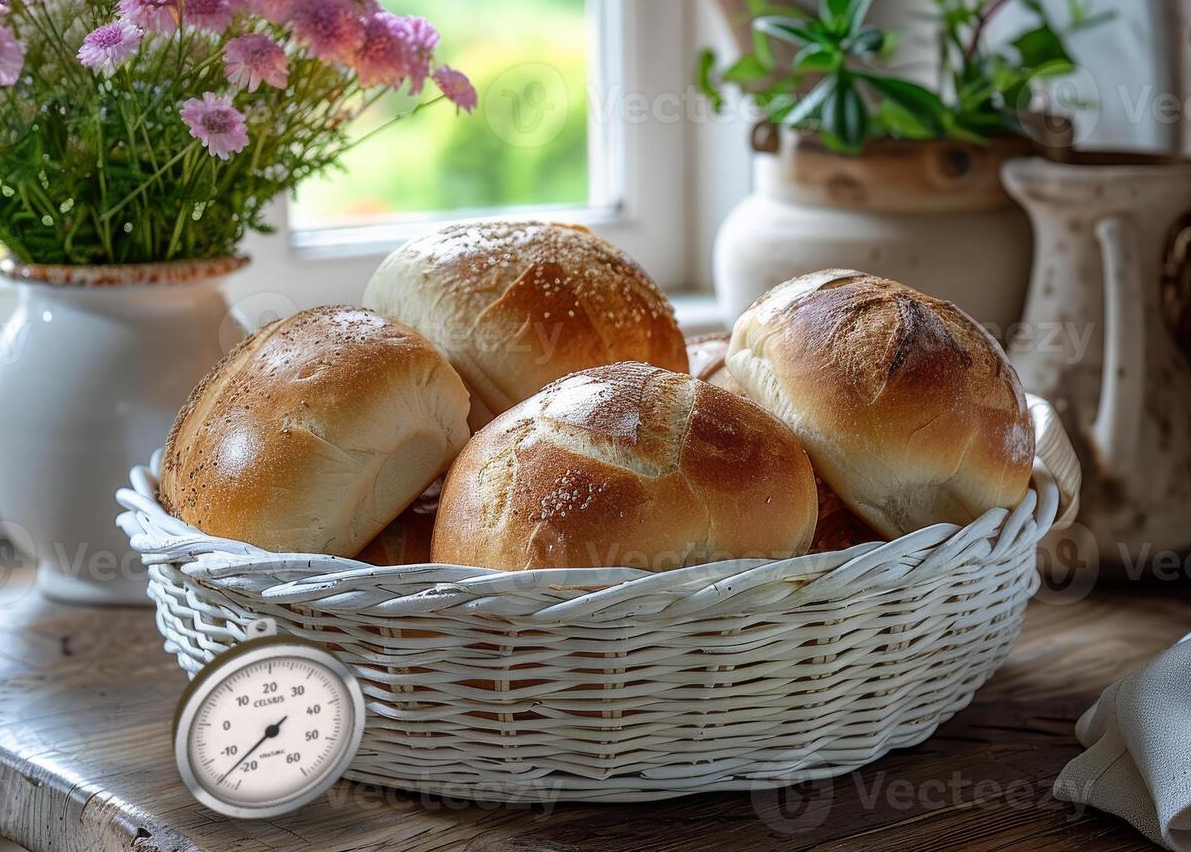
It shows -15 (°C)
